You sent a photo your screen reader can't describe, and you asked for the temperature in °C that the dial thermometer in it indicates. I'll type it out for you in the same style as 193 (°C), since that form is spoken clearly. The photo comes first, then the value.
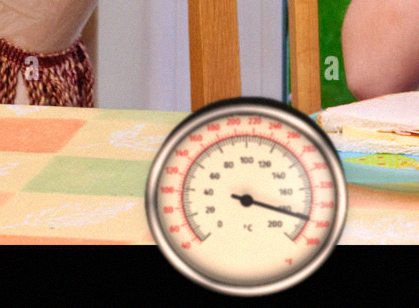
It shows 180 (°C)
